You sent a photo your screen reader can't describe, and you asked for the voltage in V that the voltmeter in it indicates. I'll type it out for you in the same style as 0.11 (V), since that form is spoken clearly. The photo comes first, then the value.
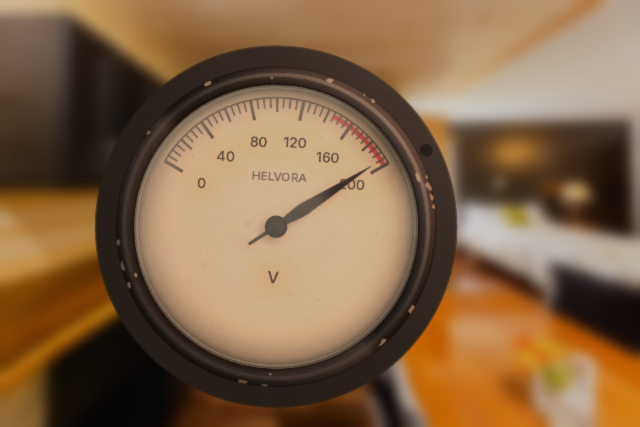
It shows 195 (V)
